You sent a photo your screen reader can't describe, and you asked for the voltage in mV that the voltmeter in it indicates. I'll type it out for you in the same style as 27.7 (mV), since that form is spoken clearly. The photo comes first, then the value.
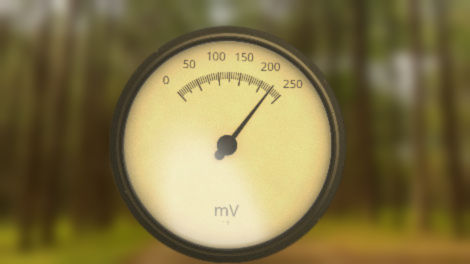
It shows 225 (mV)
